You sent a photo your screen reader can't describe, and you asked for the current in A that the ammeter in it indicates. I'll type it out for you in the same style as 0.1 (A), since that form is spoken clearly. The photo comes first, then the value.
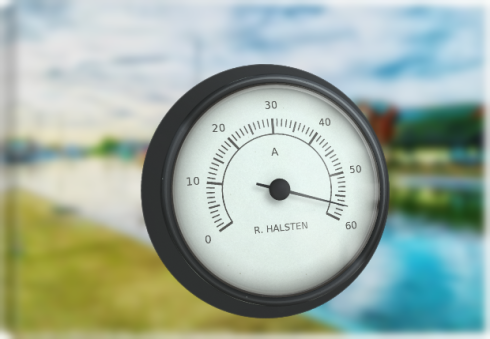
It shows 57 (A)
